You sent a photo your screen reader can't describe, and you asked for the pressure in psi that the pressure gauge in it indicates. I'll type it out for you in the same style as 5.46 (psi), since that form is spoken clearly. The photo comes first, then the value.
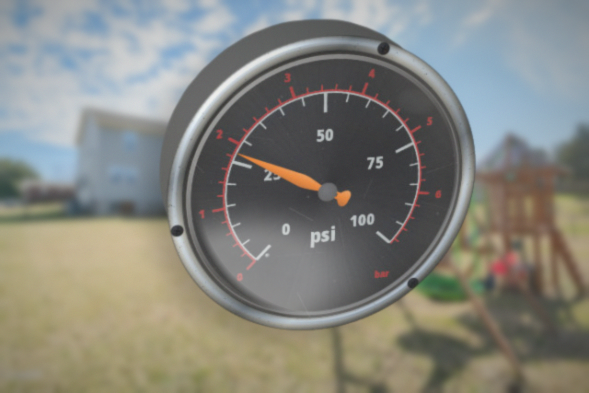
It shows 27.5 (psi)
